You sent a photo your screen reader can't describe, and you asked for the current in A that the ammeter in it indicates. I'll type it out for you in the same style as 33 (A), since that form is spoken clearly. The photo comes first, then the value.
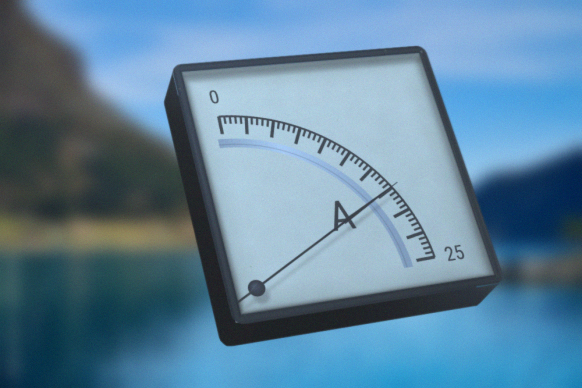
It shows 17.5 (A)
